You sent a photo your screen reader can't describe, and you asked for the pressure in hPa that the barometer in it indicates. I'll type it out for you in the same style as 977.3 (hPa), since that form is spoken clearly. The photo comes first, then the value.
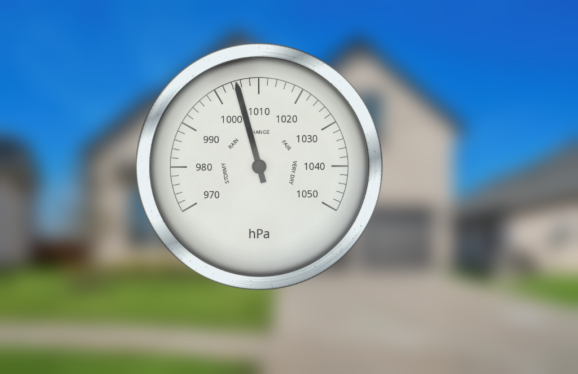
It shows 1005 (hPa)
